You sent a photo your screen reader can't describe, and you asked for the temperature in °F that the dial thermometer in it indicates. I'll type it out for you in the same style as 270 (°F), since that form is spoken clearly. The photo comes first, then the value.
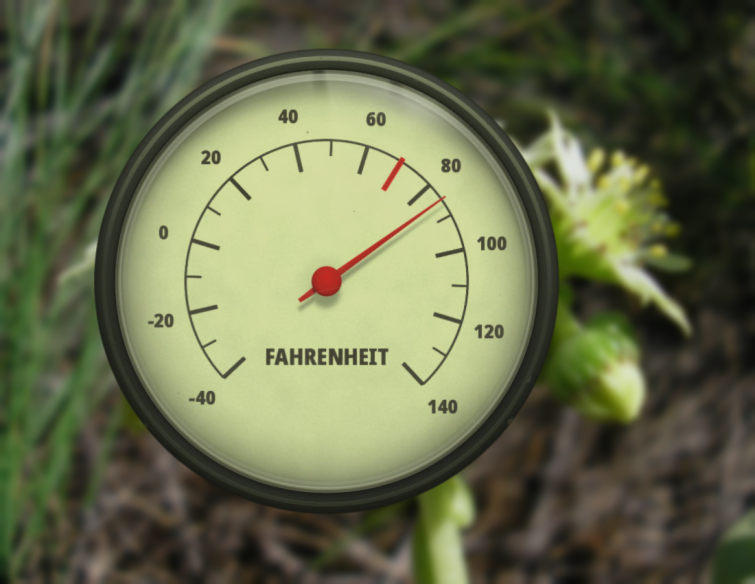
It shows 85 (°F)
